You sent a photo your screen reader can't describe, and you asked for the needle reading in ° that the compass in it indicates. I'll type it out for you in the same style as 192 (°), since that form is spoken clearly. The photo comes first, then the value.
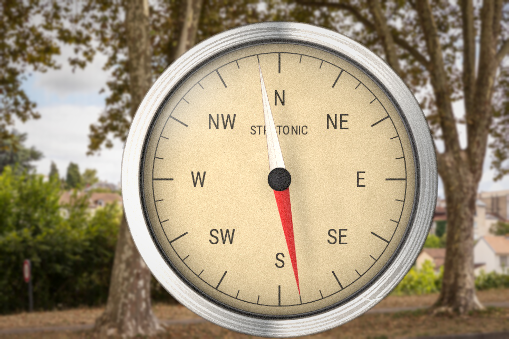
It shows 170 (°)
